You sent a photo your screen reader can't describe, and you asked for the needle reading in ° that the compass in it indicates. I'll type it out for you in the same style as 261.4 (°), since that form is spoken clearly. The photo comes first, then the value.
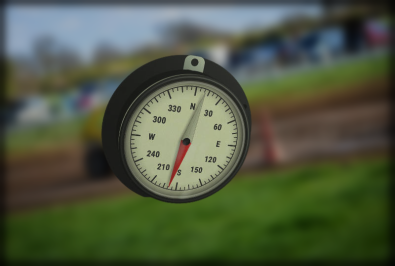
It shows 190 (°)
